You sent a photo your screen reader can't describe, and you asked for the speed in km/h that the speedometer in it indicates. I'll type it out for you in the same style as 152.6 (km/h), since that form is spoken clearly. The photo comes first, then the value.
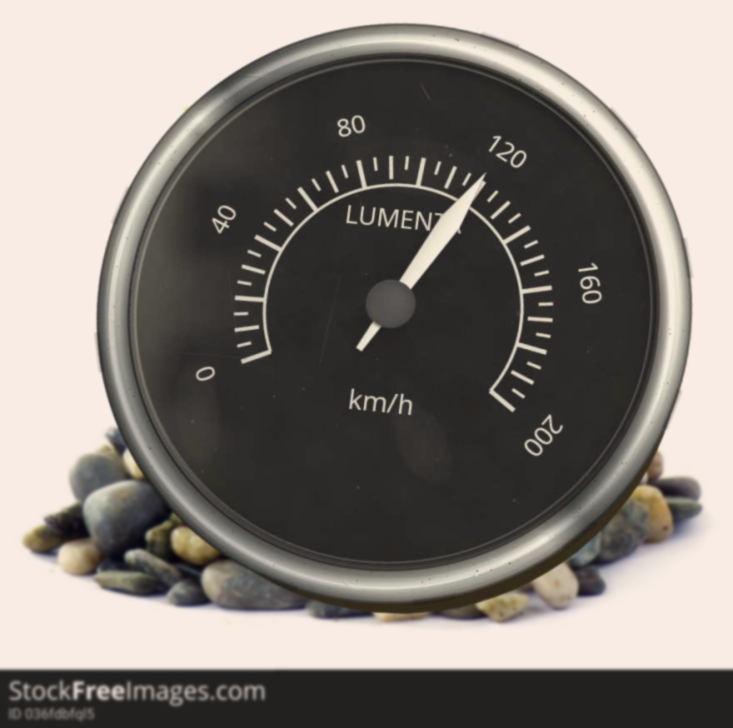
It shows 120 (km/h)
